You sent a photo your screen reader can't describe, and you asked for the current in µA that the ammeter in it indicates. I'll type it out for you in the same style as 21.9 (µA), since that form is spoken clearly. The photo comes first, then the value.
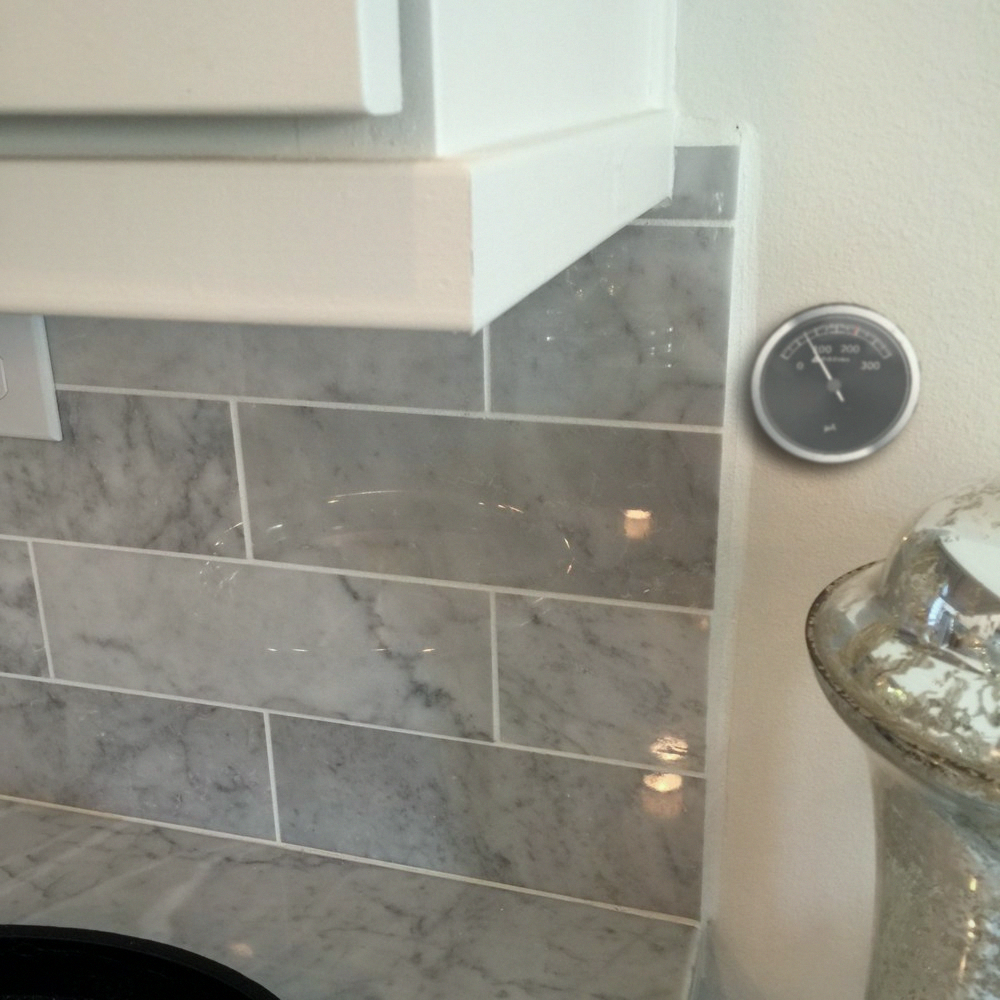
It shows 75 (µA)
